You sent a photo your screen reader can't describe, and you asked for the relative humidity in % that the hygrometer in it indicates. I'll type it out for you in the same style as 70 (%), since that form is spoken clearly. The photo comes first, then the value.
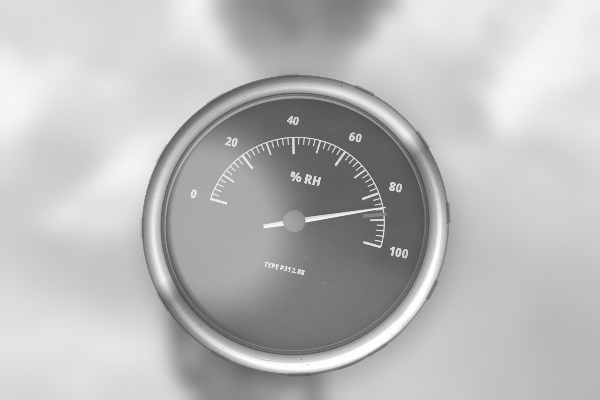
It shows 86 (%)
